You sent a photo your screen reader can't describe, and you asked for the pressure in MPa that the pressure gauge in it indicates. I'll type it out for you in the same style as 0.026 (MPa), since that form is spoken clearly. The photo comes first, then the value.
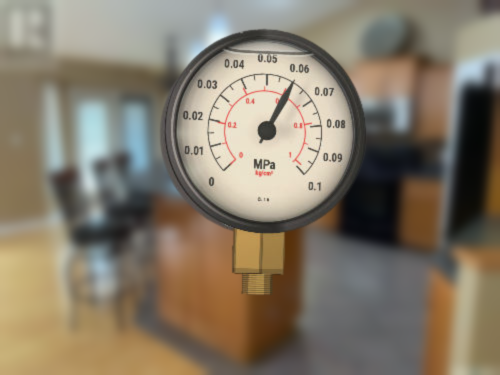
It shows 0.06 (MPa)
